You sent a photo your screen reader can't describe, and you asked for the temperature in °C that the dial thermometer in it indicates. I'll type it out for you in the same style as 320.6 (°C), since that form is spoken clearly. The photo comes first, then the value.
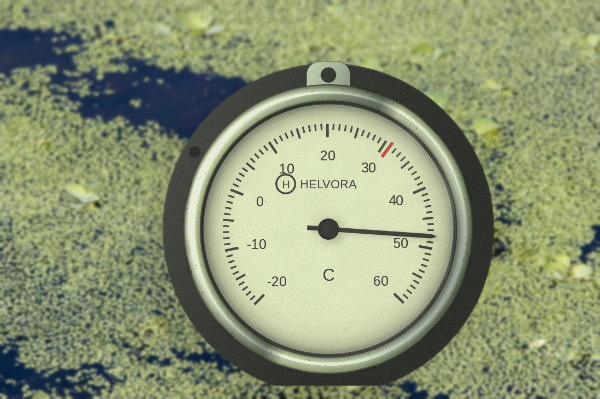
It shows 48 (°C)
